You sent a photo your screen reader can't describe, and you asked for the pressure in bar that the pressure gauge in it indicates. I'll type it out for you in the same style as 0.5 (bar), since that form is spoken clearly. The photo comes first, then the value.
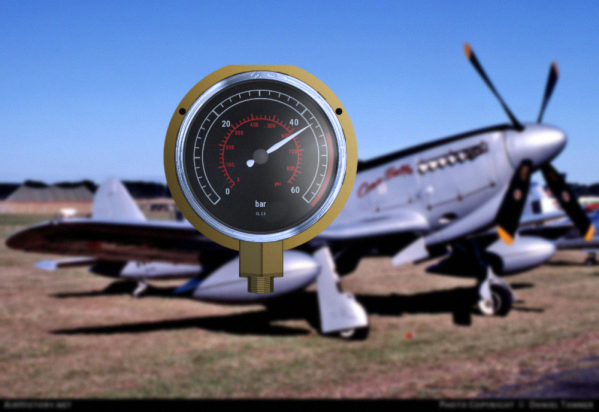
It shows 43 (bar)
